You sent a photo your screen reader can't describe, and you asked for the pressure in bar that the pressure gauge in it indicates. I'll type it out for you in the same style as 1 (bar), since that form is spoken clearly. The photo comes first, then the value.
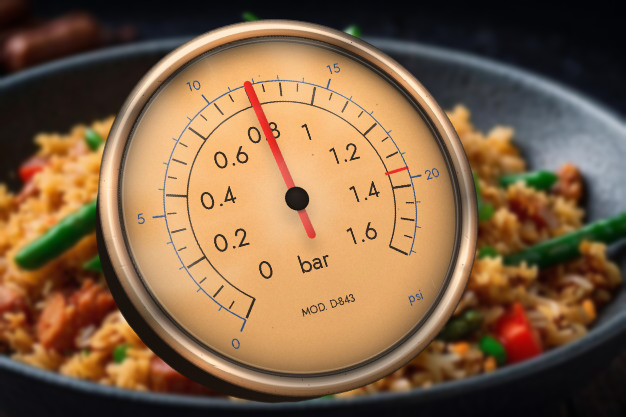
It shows 0.8 (bar)
